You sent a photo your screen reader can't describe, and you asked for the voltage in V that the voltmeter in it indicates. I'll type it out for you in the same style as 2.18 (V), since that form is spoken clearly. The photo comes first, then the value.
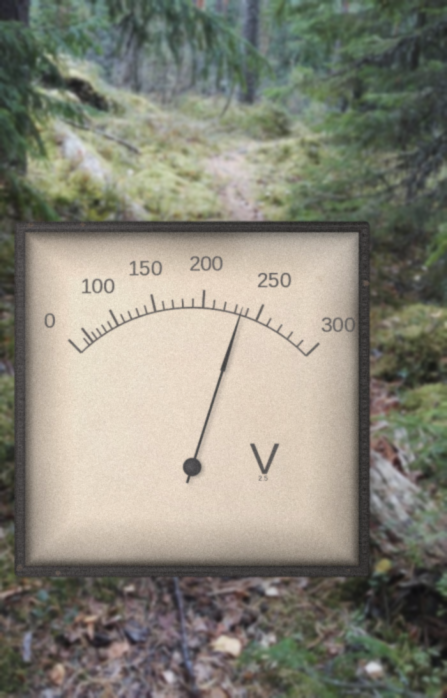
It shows 235 (V)
